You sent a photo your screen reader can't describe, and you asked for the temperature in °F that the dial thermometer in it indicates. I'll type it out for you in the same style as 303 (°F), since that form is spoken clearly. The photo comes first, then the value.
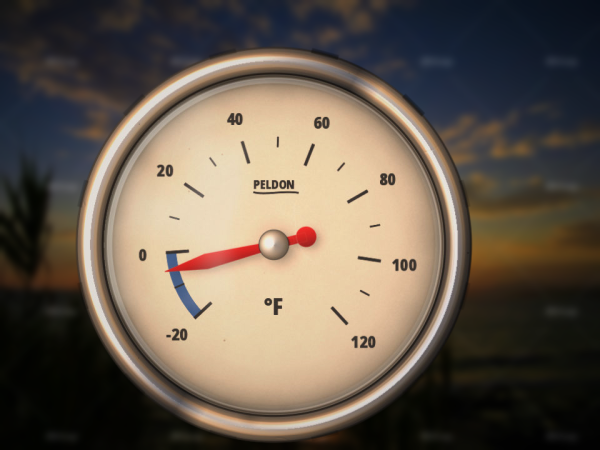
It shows -5 (°F)
